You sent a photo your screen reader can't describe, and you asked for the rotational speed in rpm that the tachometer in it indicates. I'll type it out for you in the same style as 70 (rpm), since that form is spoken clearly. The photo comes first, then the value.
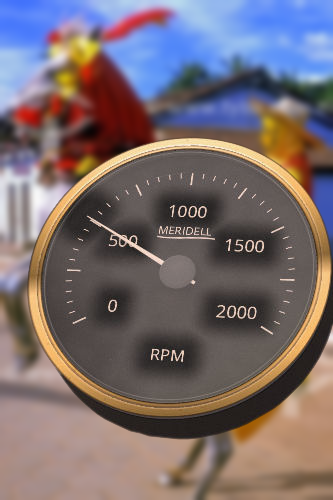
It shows 500 (rpm)
